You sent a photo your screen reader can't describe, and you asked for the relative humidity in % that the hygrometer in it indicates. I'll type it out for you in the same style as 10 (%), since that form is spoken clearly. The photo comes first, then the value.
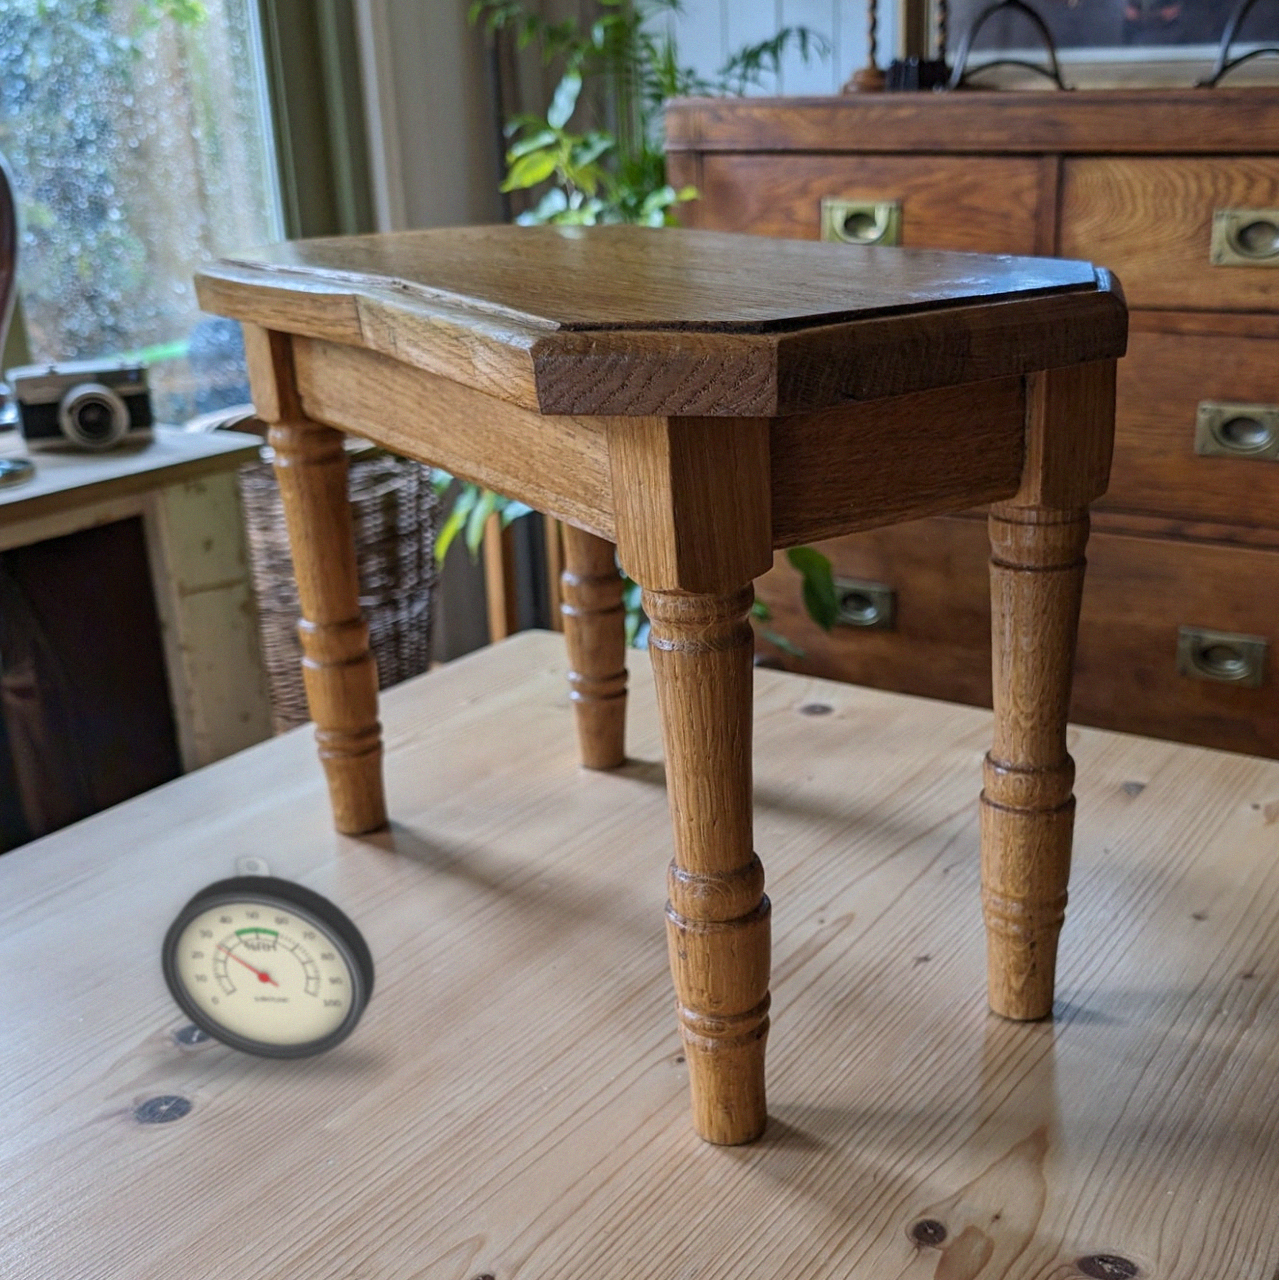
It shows 30 (%)
